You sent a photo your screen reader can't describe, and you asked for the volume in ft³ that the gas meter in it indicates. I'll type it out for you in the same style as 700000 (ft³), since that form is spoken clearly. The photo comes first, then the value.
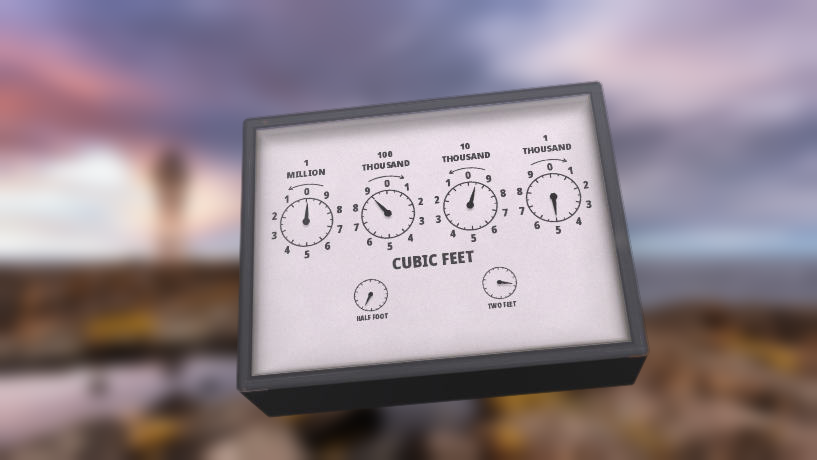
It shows 989500 (ft³)
